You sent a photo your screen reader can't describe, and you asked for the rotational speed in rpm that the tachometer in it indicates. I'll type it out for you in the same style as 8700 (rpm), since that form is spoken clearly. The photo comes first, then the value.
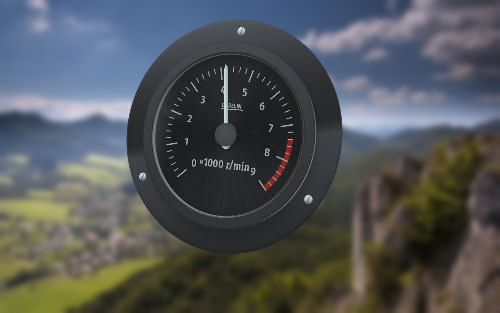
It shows 4200 (rpm)
